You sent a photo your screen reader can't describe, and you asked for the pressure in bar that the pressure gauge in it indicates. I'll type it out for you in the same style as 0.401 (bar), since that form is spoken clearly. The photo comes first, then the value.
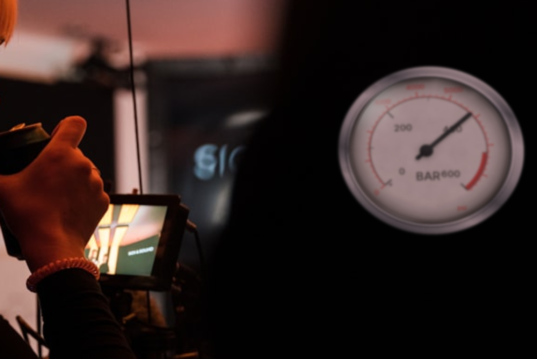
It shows 400 (bar)
